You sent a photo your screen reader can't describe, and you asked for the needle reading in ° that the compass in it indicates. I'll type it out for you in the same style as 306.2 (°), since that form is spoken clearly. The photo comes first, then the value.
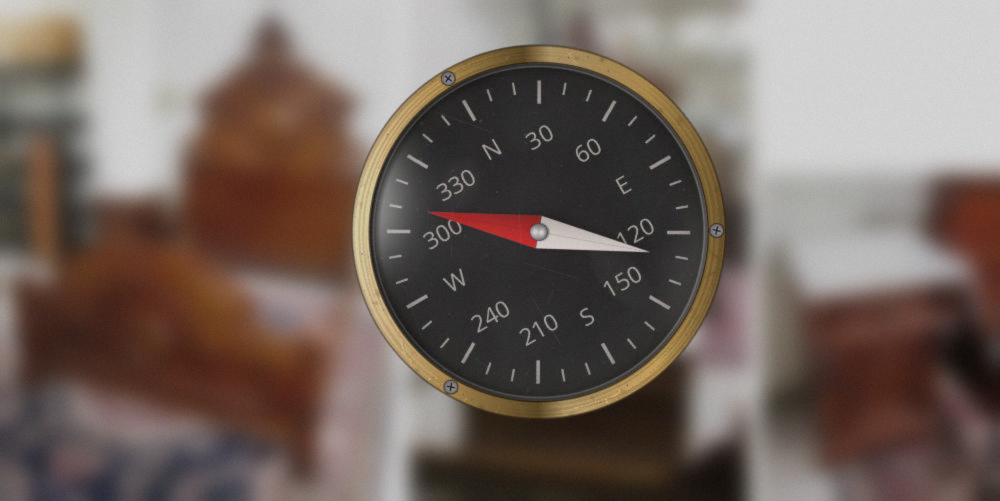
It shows 310 (°)
